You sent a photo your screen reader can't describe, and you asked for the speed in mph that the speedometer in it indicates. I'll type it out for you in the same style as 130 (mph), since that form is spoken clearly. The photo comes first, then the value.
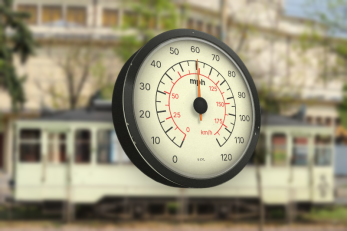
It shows 60 (mph)
